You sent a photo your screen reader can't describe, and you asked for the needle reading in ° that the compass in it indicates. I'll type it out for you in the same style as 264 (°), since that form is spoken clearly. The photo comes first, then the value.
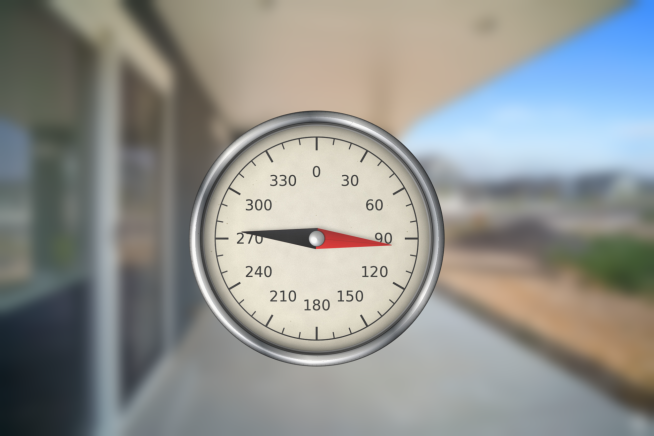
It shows 95 (°)
